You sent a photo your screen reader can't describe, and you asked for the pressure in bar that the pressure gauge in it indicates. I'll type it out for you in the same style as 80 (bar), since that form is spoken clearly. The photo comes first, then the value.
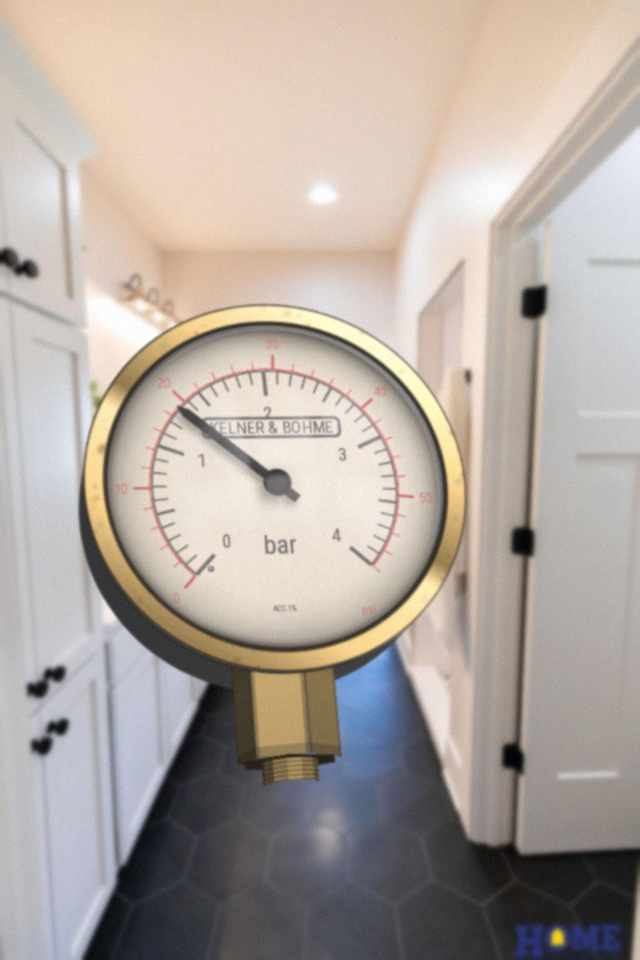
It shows 1.3 (bar)
